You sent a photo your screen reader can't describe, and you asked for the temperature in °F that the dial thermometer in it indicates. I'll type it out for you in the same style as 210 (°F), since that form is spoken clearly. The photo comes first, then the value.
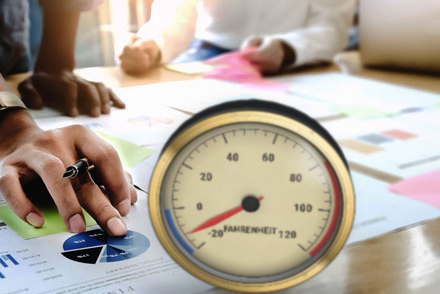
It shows -12 (°F)
